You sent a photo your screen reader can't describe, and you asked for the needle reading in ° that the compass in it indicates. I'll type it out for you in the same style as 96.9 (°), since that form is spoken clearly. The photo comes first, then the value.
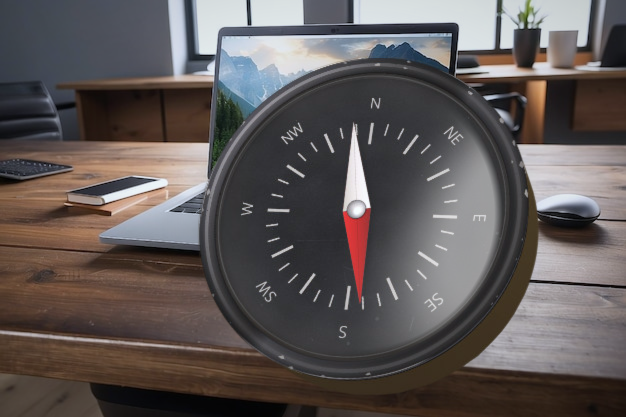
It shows 170 (°)
